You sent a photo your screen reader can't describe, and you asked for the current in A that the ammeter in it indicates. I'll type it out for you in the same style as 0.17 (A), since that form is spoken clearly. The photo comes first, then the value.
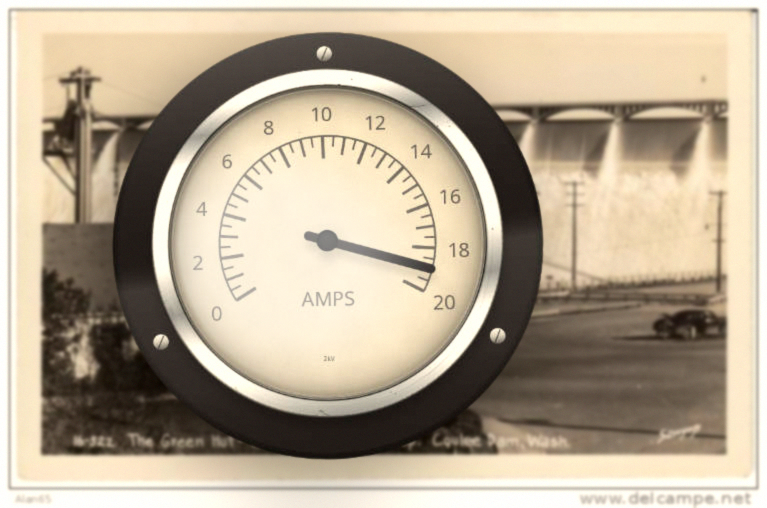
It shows 19 (A)
